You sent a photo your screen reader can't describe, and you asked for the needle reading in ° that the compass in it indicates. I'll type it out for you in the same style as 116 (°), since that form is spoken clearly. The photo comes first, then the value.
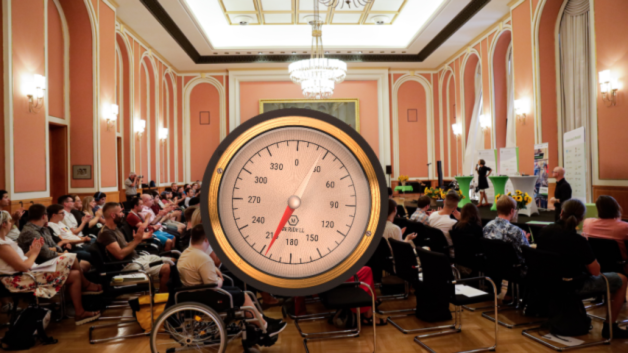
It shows 205 (°)
